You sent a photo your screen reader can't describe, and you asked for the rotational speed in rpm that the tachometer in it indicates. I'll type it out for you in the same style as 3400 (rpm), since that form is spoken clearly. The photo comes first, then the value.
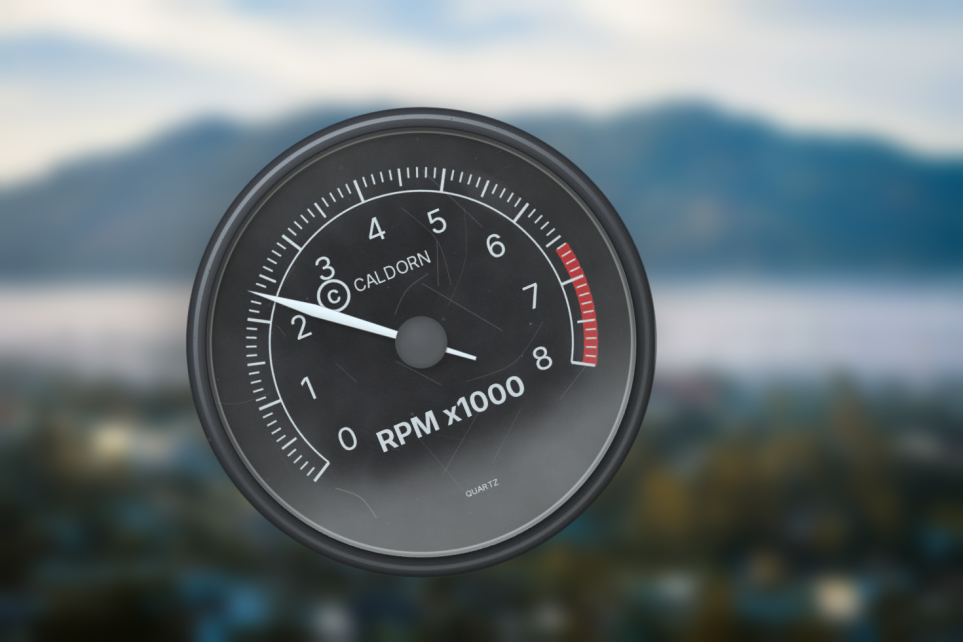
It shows 2300 (rpm)
